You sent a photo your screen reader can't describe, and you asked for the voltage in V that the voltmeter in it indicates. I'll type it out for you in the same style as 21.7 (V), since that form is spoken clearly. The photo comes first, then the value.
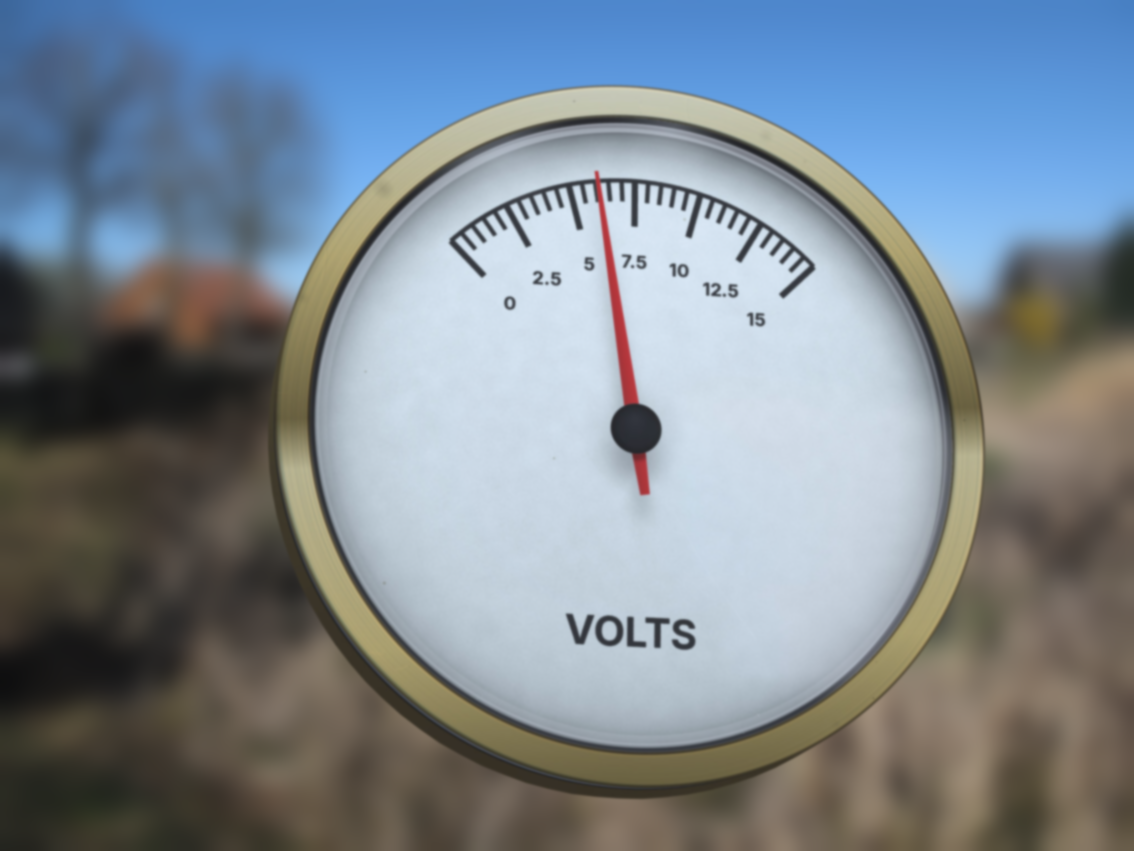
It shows 6 (V)
